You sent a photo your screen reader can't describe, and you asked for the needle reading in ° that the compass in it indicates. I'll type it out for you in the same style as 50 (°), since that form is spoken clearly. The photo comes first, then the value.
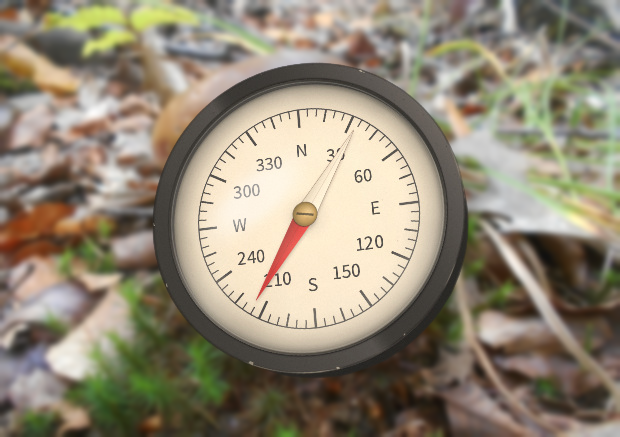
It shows 215 (°)
